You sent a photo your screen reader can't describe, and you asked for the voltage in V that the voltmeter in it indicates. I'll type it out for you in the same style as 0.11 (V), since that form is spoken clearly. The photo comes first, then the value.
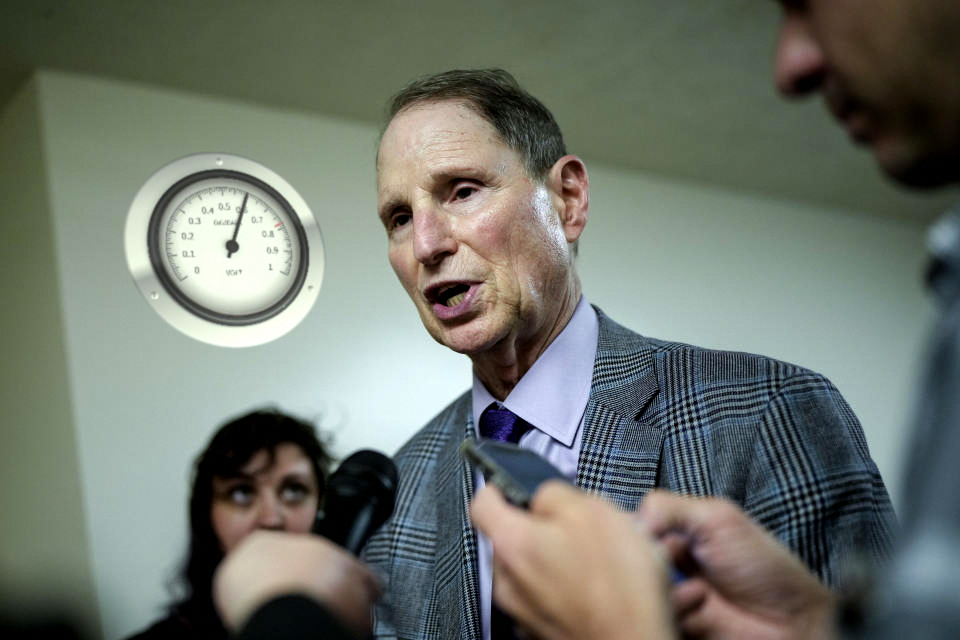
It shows 0.6 (V)
